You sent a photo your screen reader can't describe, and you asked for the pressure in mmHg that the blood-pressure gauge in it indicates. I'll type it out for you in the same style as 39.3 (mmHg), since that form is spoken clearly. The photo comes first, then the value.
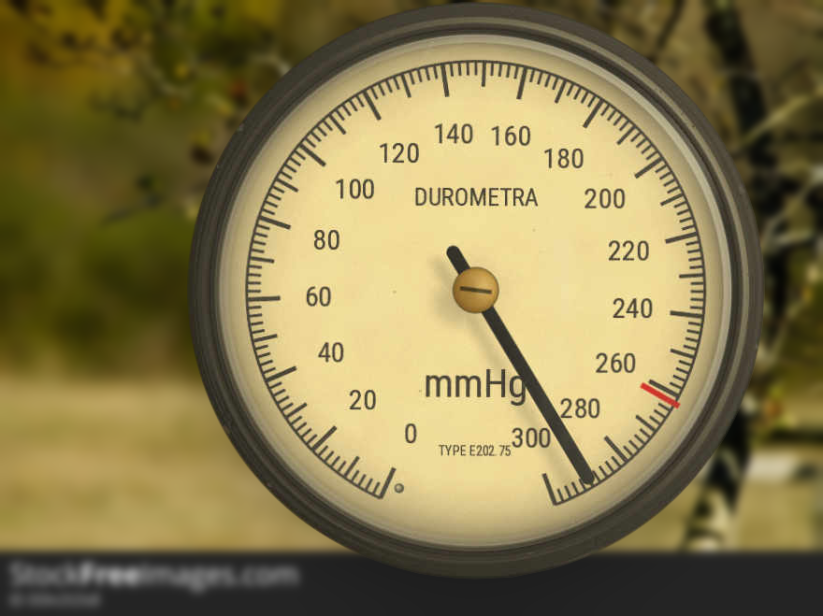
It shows 290 (mmHg)
